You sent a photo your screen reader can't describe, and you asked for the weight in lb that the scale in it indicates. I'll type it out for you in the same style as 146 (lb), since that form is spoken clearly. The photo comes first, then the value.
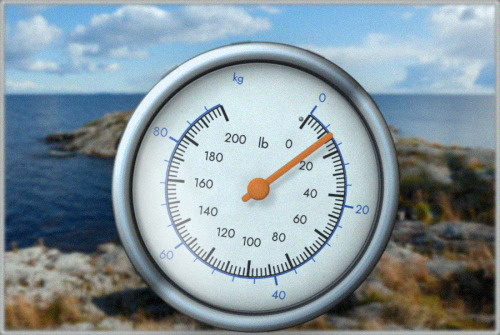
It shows 12 (lb)
